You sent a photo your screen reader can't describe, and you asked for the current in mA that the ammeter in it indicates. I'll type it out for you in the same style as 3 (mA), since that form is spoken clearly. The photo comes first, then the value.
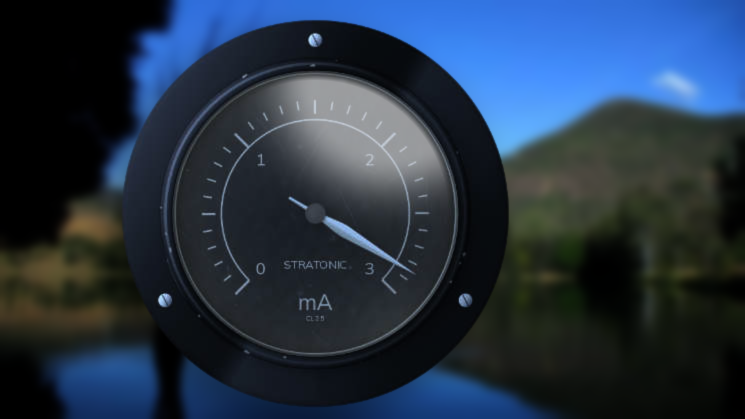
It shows 2.85 (mA)
